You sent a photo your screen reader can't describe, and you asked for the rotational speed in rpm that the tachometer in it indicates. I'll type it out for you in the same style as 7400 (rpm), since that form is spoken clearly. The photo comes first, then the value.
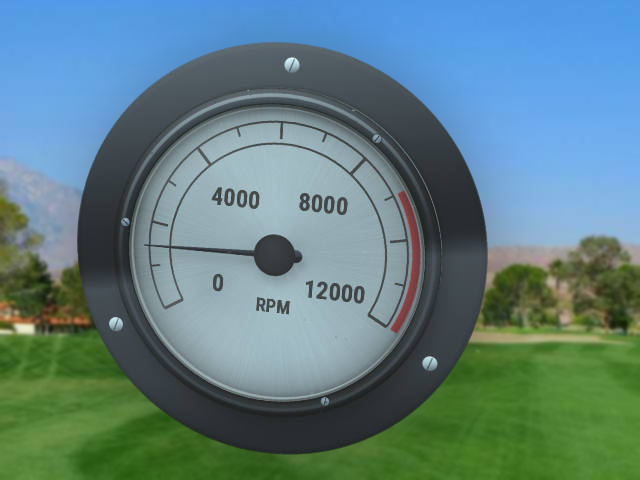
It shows 1500 (rpm)
